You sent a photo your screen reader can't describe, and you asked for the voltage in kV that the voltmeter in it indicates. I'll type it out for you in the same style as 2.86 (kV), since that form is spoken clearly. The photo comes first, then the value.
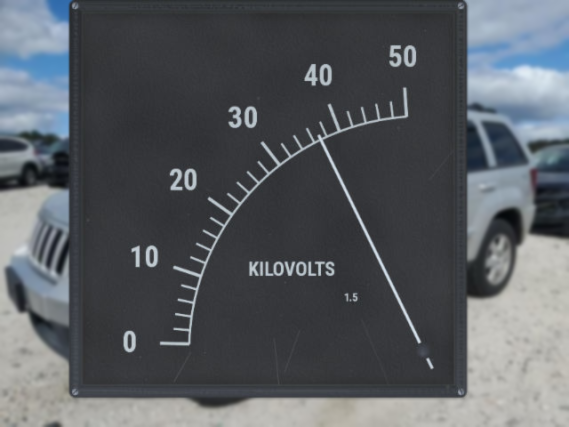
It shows 37 (kV)
